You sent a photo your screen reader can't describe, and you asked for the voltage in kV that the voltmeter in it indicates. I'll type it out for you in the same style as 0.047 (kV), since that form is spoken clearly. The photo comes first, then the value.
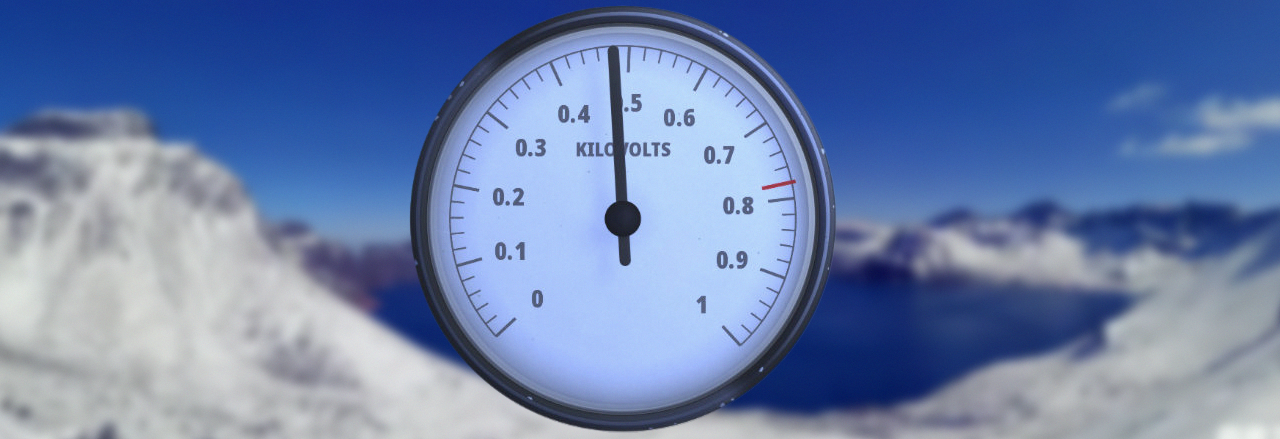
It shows 0.48 (kV)
